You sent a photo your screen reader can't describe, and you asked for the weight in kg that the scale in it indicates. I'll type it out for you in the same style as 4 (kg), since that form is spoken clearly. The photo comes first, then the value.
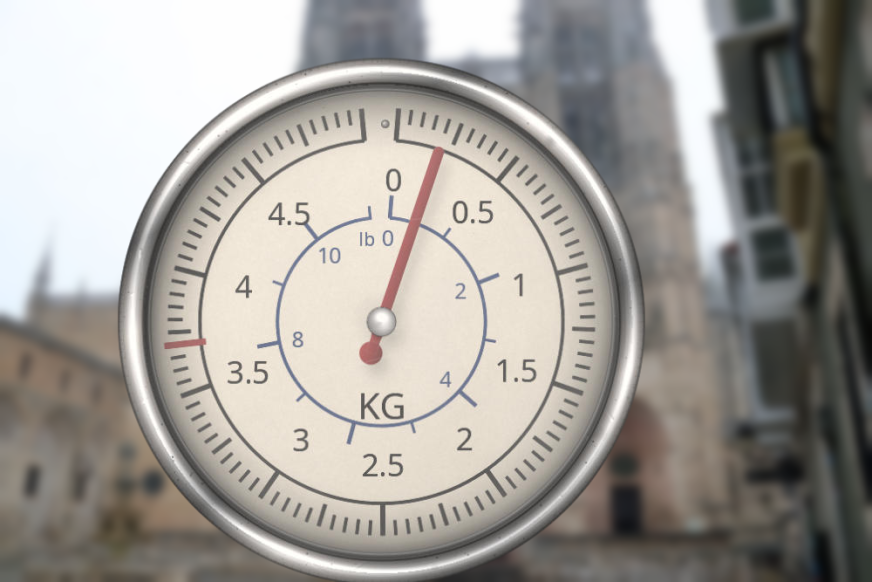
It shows 0.2 (kg)
